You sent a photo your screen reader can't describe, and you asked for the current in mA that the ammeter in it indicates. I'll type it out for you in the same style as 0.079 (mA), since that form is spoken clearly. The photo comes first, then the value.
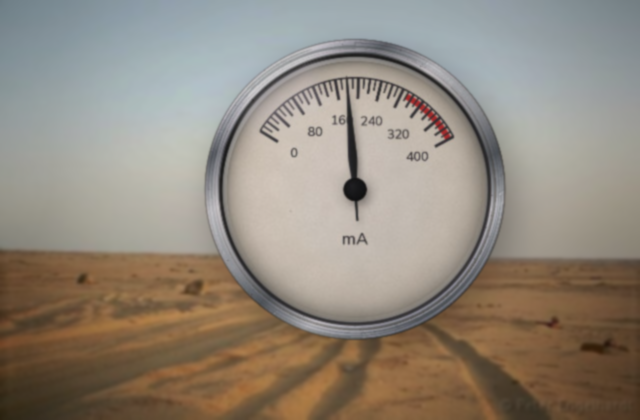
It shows 180 (mA)
